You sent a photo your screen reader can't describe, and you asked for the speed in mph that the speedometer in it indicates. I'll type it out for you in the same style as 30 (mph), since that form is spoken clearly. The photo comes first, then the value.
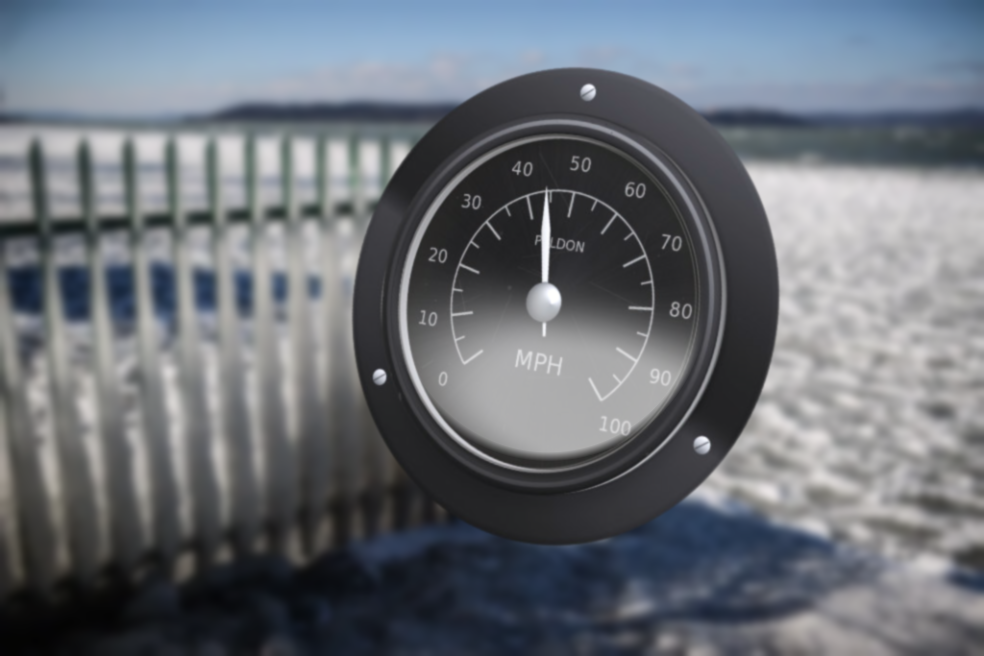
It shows 45 (mph)
